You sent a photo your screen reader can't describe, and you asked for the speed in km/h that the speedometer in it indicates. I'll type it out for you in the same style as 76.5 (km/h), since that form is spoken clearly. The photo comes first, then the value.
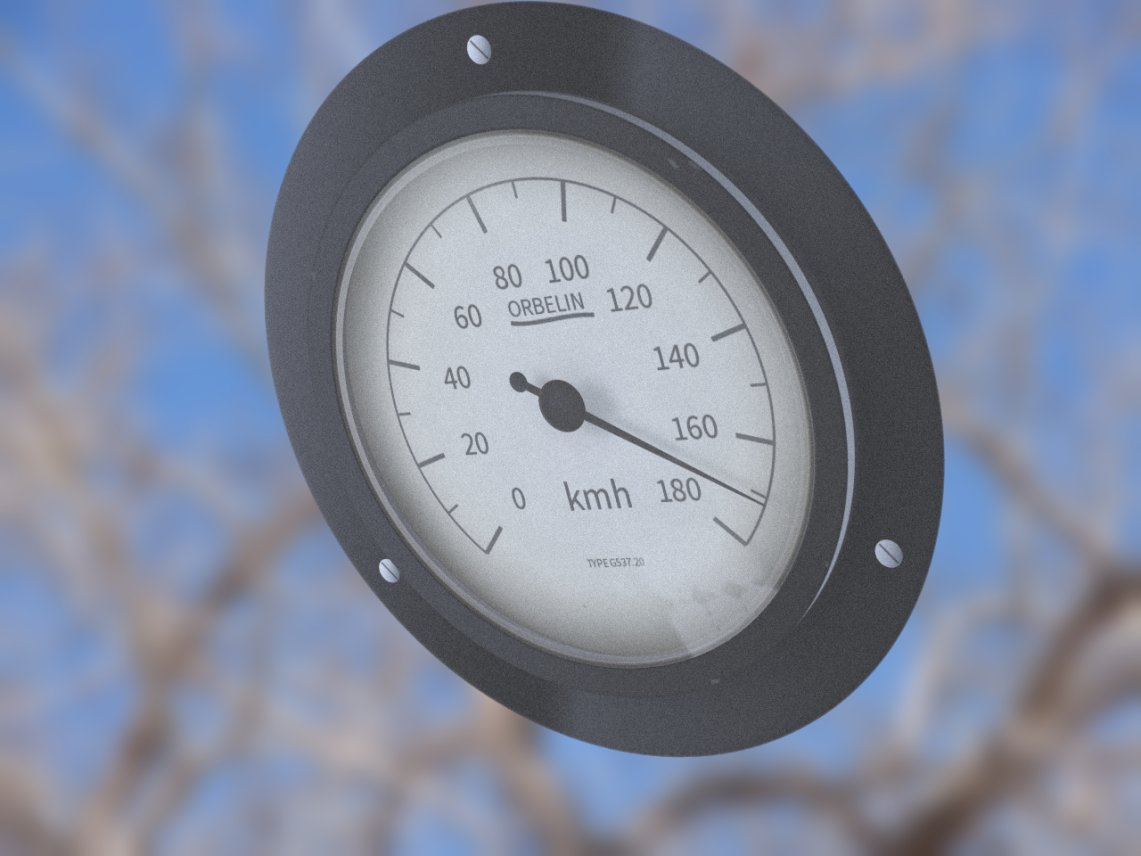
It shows 170 (km/h)
